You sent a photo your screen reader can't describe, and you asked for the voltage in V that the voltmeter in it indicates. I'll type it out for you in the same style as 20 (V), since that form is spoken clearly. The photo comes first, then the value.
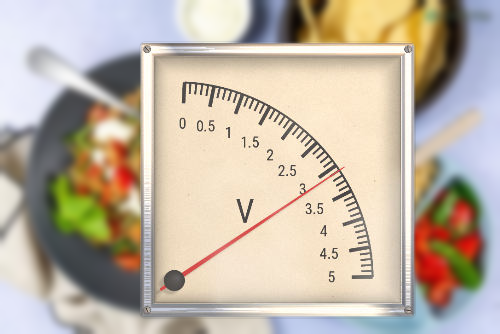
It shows 3.1 (V)
